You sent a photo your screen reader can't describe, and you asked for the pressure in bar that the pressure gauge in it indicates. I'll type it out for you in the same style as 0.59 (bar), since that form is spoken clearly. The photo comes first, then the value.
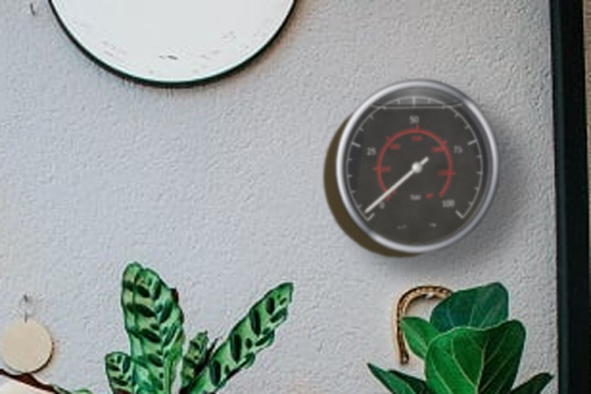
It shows 2.5 (bar)
